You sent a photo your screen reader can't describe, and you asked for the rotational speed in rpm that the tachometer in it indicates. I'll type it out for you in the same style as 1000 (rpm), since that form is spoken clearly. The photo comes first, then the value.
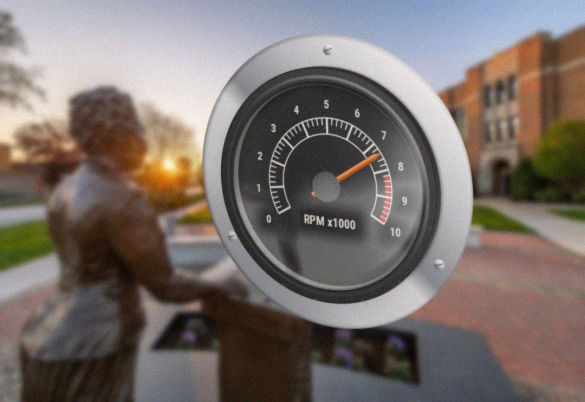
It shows 7400 (rpm)
